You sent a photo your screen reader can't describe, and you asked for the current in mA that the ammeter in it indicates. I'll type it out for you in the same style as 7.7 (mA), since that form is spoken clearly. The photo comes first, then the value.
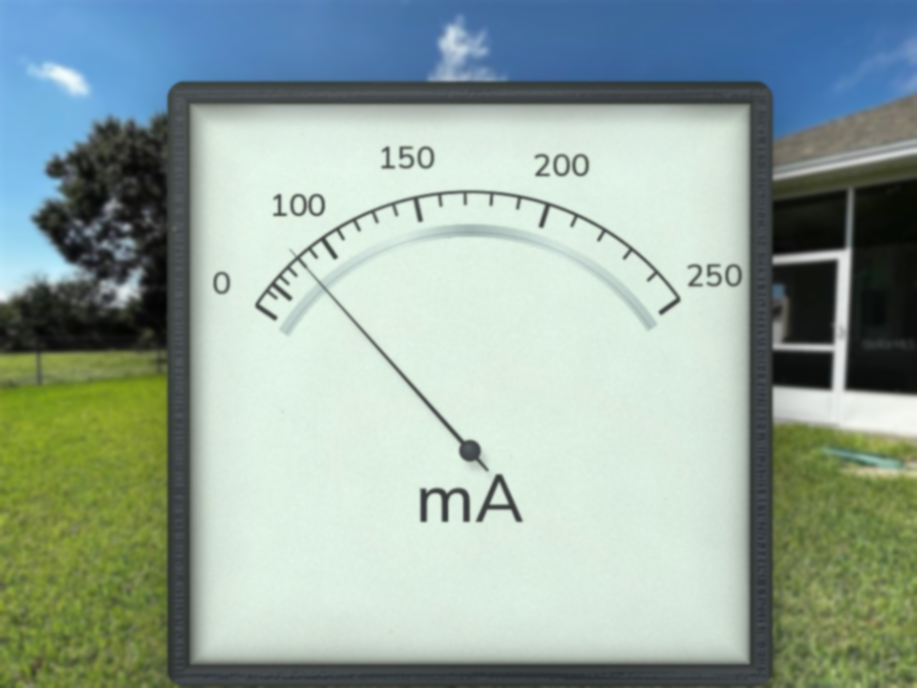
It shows 80 (mA)
